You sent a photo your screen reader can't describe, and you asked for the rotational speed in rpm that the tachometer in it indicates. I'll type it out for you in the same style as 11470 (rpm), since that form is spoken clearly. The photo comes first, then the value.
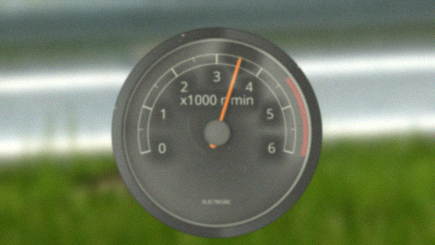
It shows 3500 (rpm)
